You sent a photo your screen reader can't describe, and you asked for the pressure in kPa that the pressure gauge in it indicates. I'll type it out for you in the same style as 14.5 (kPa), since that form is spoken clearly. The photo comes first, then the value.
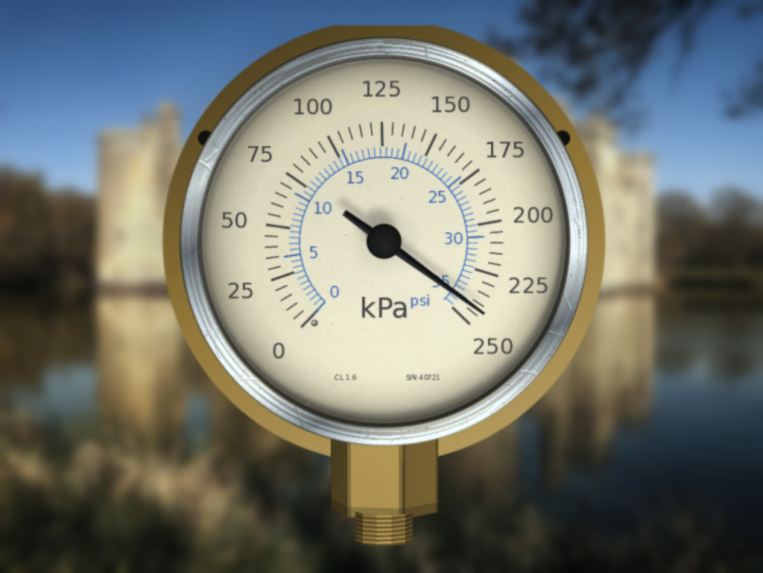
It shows 242.5 (kPa)
